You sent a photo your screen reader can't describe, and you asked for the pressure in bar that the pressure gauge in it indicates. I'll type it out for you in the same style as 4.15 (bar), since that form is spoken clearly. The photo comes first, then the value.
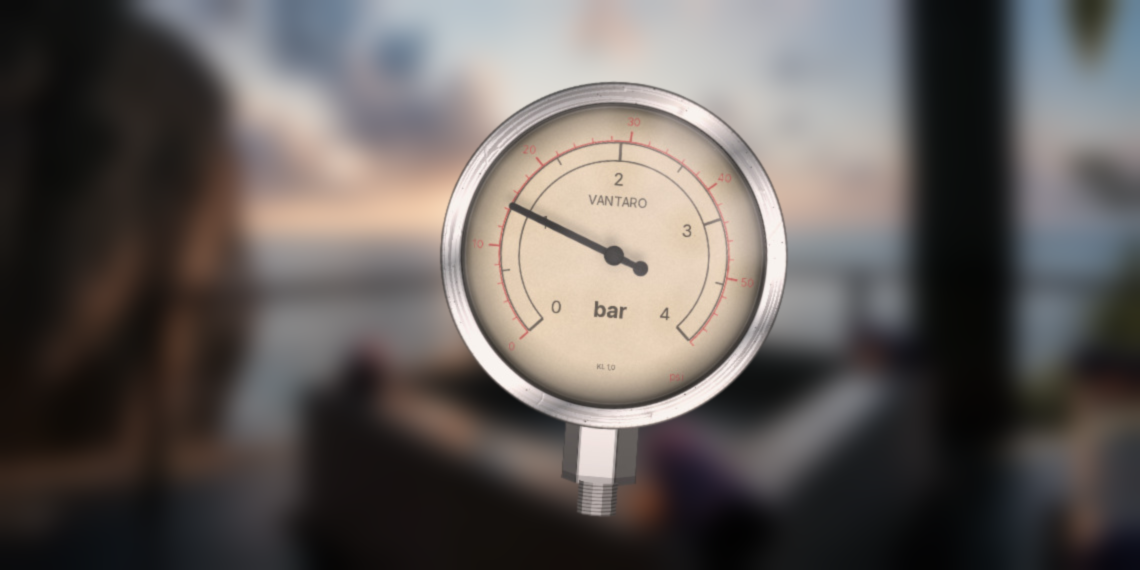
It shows 1 (bar)
